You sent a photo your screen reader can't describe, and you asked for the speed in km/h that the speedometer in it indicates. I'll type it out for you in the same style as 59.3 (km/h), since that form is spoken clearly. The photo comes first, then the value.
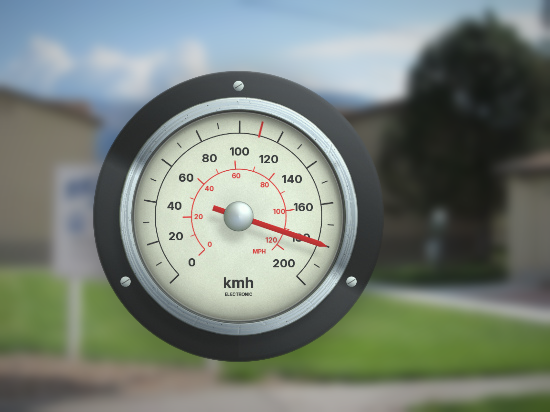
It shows 180 (km/h)
